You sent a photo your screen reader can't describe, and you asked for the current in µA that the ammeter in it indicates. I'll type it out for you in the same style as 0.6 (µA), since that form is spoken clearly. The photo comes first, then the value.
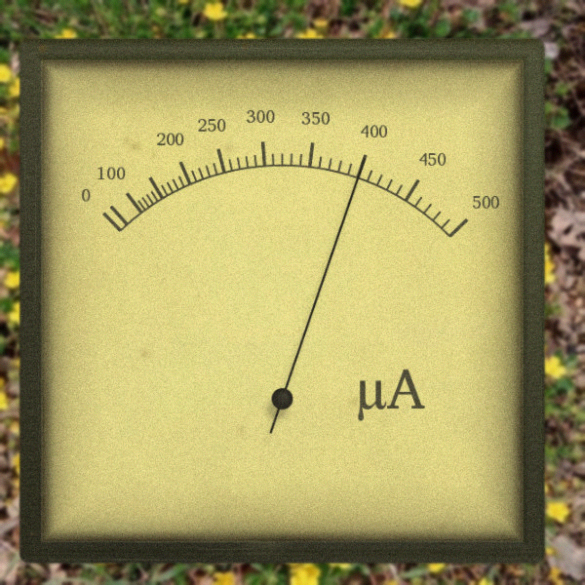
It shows 400 (µA)
